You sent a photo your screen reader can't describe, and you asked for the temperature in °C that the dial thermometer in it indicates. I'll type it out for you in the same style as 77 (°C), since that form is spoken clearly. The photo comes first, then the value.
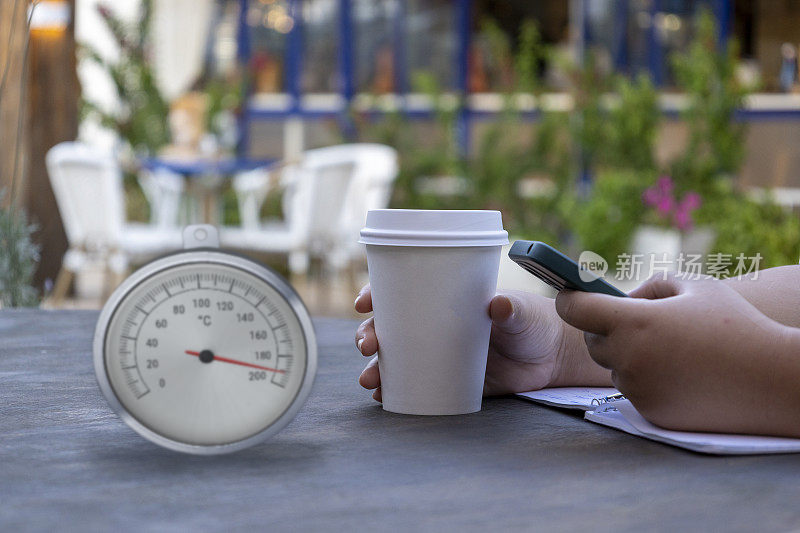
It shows 190 (°C)
